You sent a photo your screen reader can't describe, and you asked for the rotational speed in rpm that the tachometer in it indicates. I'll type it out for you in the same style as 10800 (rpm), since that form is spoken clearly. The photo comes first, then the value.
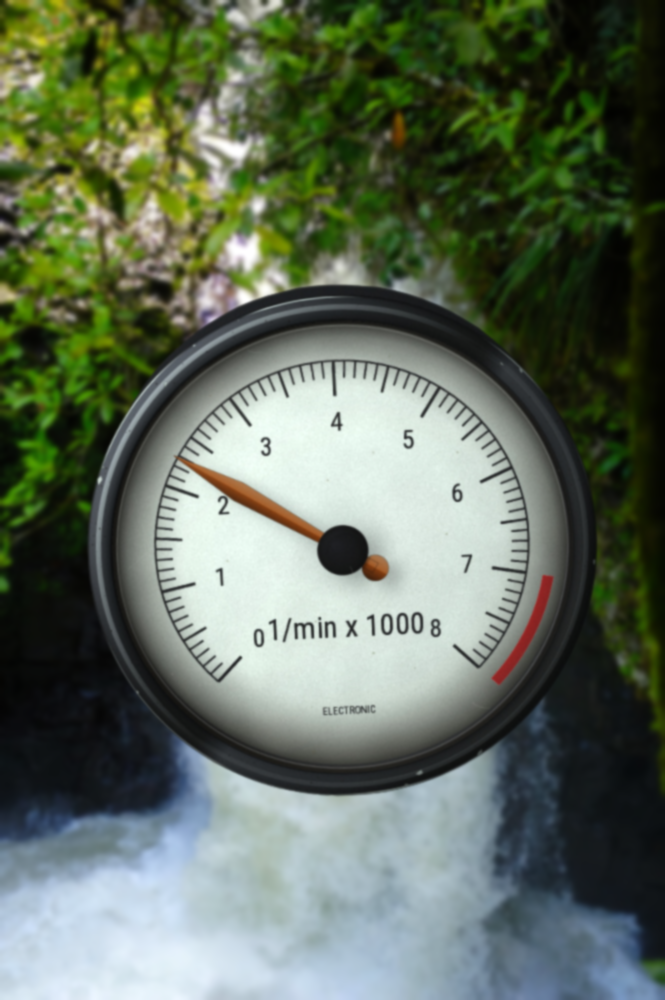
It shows 2300 (rpm)
